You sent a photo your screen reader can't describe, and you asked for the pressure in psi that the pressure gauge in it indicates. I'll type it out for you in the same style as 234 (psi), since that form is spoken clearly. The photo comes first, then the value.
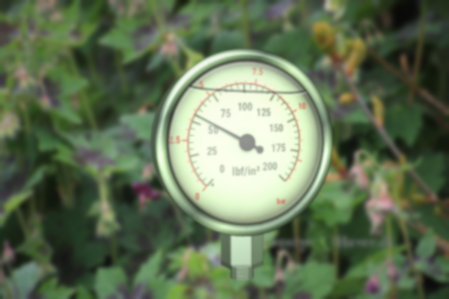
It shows 55 (psi)
